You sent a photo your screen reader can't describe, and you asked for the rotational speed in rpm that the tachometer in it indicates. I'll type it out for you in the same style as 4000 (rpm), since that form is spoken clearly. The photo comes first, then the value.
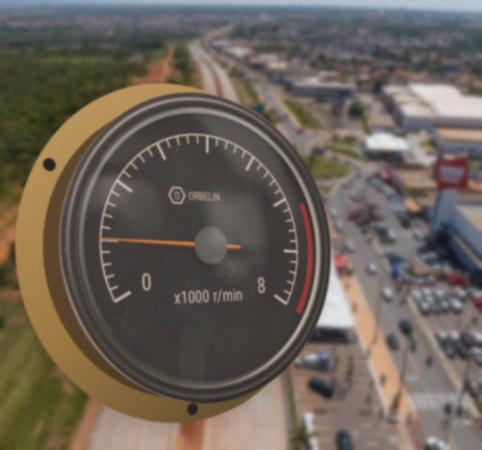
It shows 1000 (rpm)
